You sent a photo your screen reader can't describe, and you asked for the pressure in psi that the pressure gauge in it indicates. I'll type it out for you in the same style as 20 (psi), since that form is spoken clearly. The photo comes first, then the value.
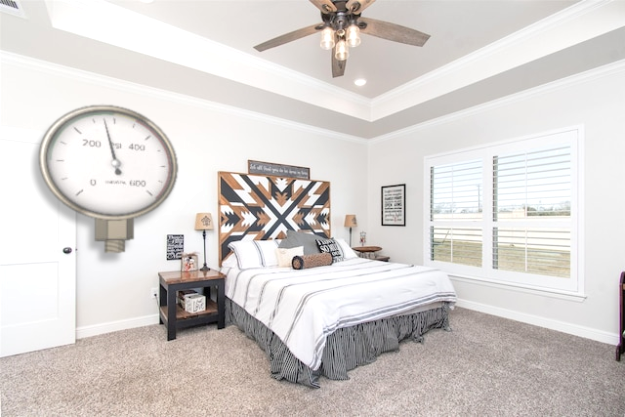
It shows 275 (psi)
